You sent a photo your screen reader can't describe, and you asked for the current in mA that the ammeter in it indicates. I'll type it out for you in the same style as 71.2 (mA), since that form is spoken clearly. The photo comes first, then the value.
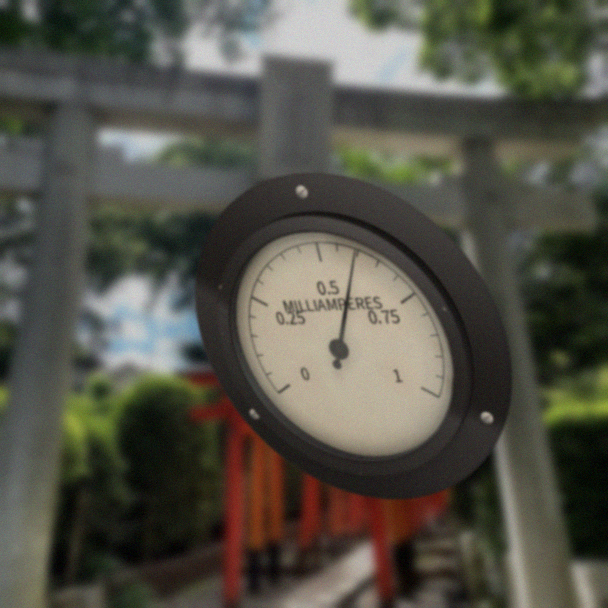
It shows 0.6 (mA)
